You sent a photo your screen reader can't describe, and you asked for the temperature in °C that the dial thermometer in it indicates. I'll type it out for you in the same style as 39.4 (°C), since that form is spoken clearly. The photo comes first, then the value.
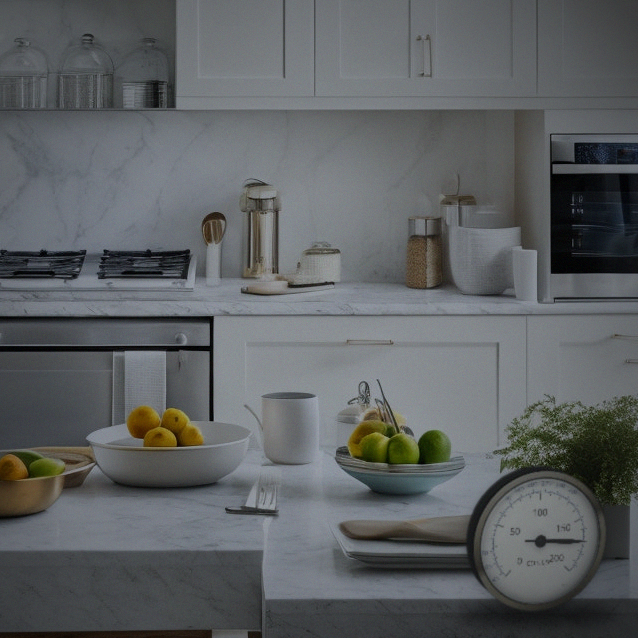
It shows 170 (°C)
